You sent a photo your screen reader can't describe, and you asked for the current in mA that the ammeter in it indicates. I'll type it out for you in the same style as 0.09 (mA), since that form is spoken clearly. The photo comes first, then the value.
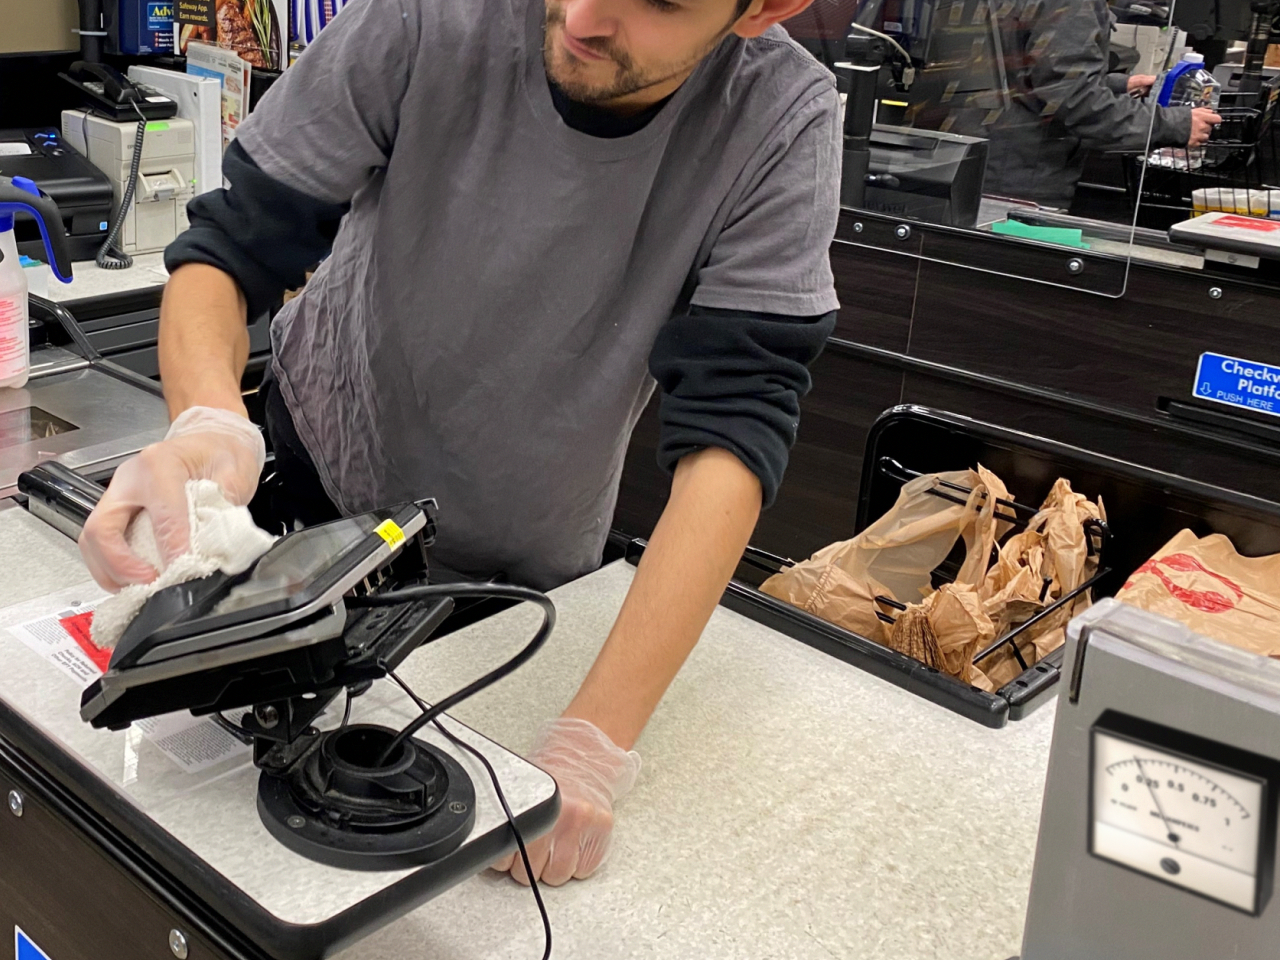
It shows 0.25 (mA)
